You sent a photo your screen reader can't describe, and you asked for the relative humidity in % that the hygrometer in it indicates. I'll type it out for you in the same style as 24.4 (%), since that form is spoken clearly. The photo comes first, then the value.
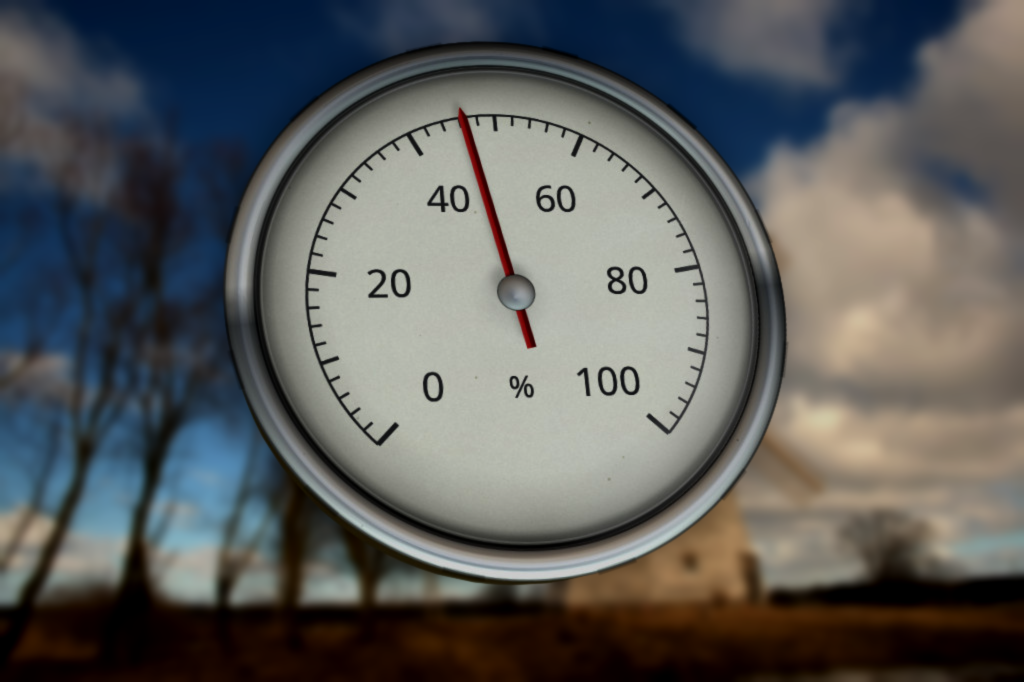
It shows 46 (%)
